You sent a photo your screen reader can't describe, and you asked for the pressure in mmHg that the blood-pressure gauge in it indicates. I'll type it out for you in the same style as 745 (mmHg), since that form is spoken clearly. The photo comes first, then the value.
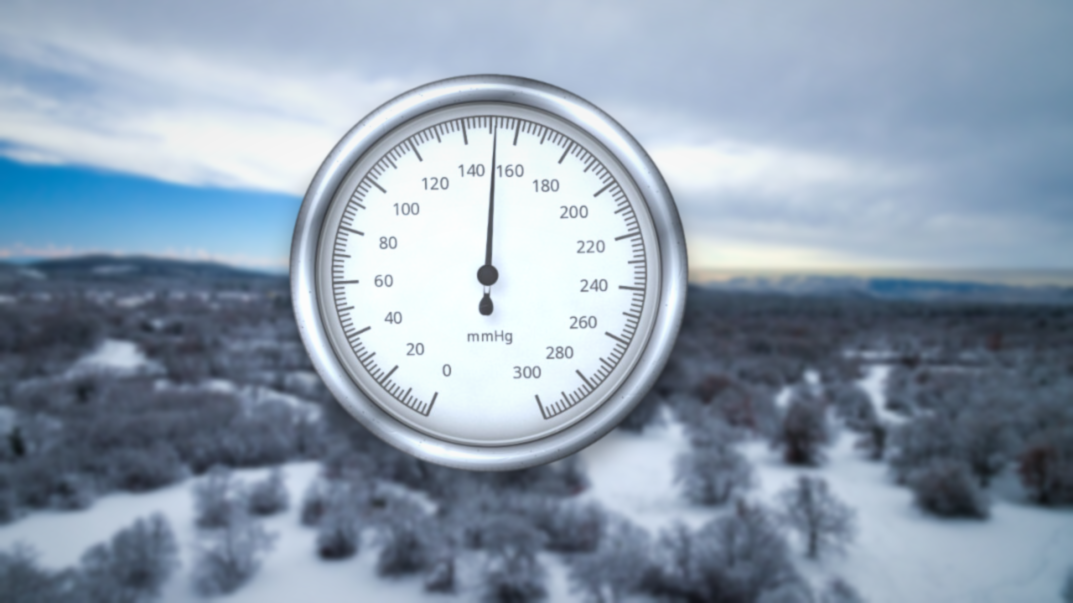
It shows 152 (mmHg)
